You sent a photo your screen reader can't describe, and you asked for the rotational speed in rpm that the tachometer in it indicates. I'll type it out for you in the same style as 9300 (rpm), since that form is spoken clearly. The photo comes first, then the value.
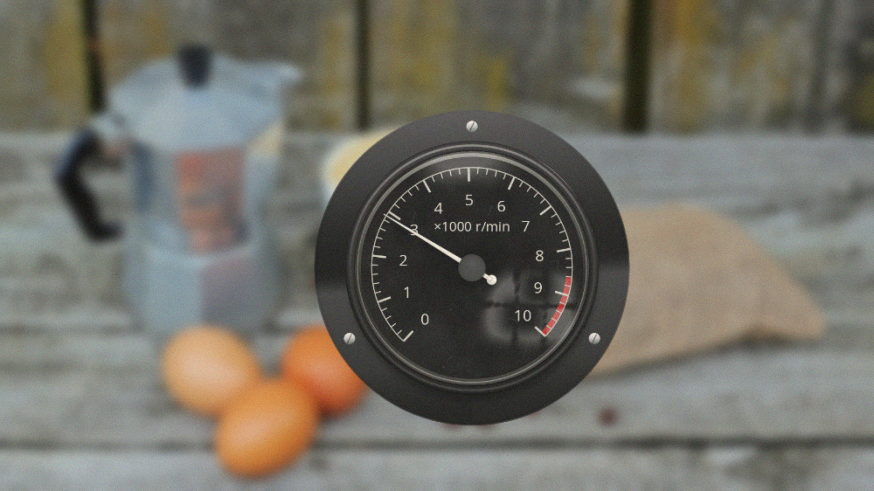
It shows 2900 (rpm)
